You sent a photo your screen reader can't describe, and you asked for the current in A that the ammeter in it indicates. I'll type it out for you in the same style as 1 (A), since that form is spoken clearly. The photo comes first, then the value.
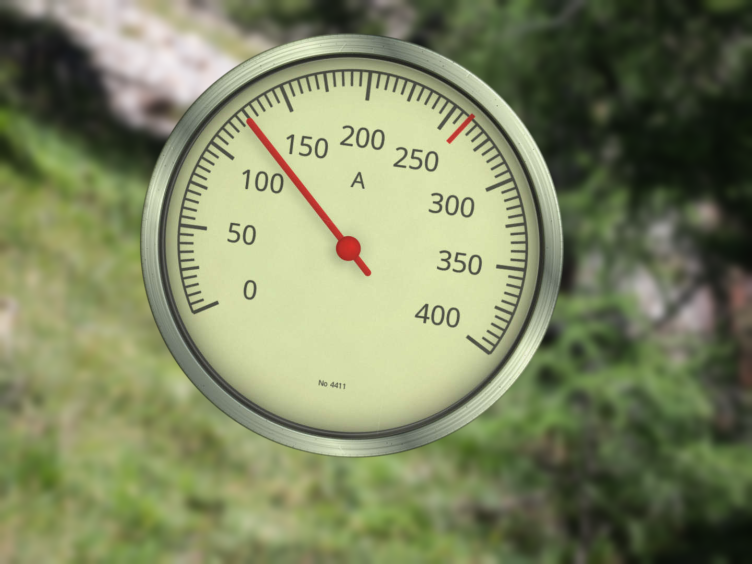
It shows 125 (A)
